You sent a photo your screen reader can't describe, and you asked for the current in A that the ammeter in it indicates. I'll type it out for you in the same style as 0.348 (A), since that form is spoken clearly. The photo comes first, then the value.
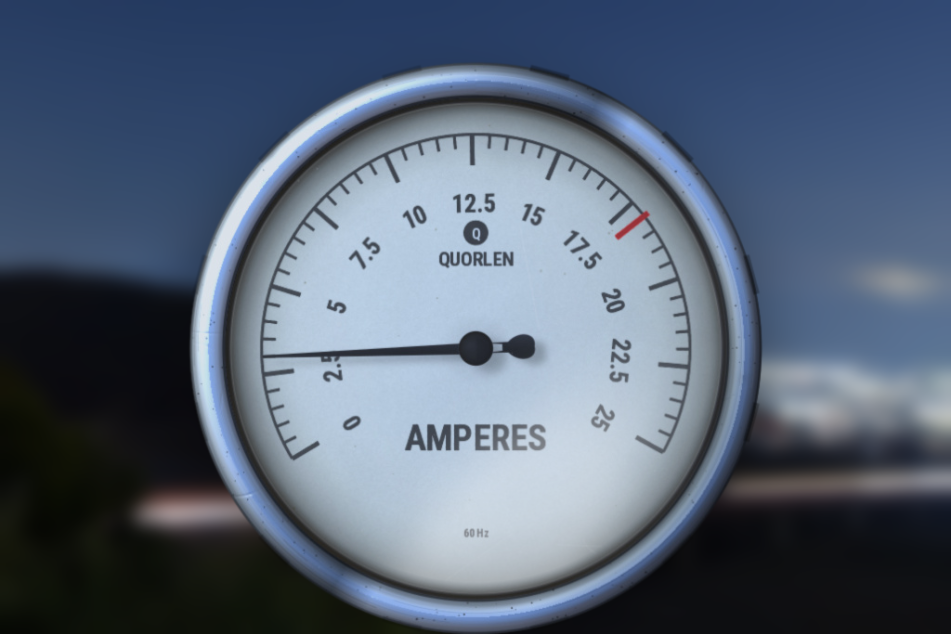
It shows 3 (A)
